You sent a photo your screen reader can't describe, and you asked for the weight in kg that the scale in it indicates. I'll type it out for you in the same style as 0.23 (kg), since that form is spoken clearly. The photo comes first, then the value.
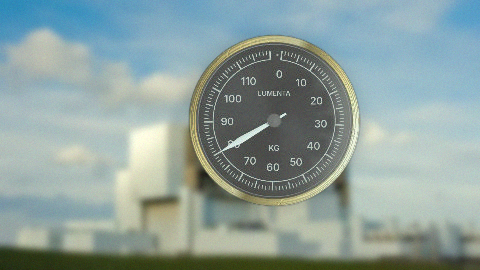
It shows 80 (kg)
